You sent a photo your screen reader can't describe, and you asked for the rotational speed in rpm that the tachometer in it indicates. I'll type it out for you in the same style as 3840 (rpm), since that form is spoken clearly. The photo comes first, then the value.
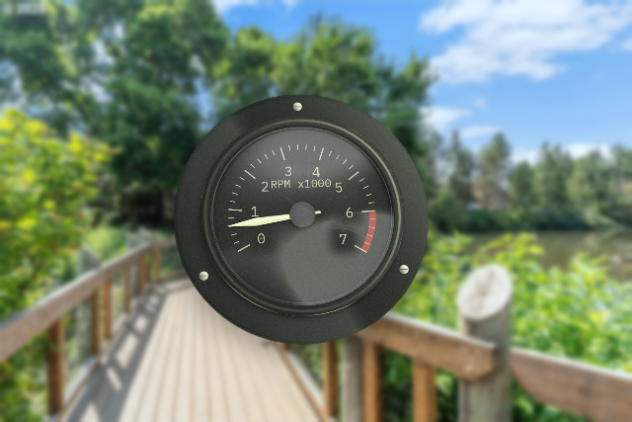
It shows 600 (rpm)
